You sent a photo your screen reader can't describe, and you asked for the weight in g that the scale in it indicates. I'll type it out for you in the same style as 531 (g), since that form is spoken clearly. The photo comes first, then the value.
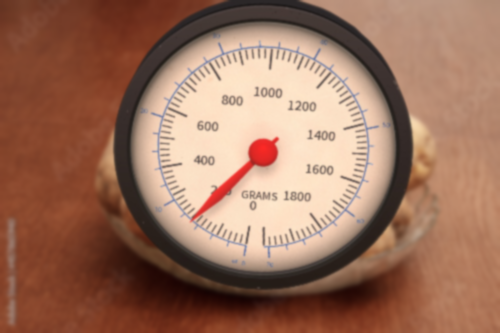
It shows 200 (g)
